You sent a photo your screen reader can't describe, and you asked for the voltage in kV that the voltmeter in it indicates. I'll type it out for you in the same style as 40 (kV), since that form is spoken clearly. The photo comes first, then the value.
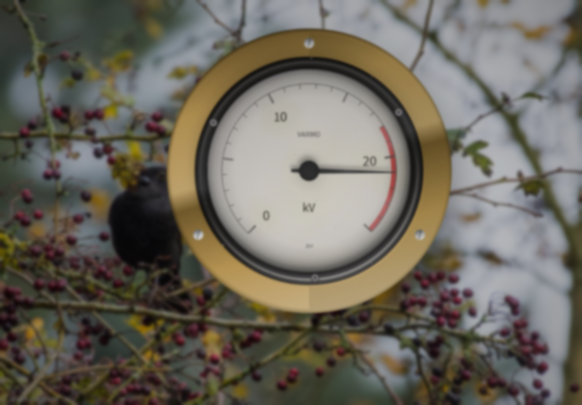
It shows 21 (kV)
